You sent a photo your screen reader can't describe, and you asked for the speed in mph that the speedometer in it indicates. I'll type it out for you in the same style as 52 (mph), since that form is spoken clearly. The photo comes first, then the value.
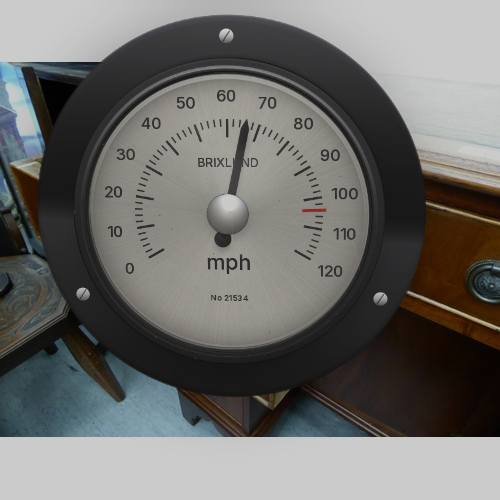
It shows 66 (mph)
